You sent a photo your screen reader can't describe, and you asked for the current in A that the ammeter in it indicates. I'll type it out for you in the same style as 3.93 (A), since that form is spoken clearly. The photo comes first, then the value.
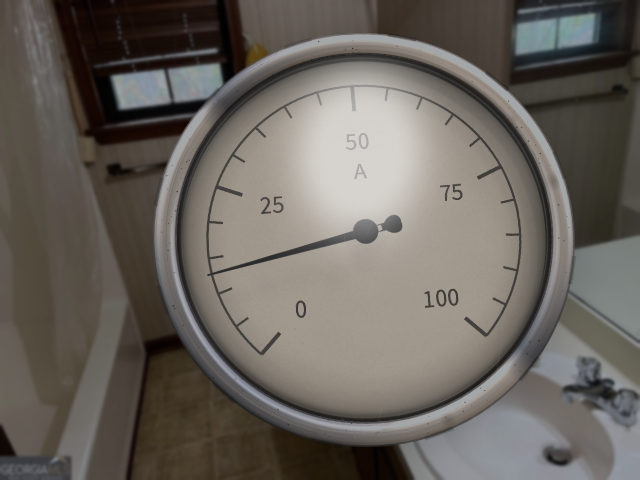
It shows 12.5 (A)
